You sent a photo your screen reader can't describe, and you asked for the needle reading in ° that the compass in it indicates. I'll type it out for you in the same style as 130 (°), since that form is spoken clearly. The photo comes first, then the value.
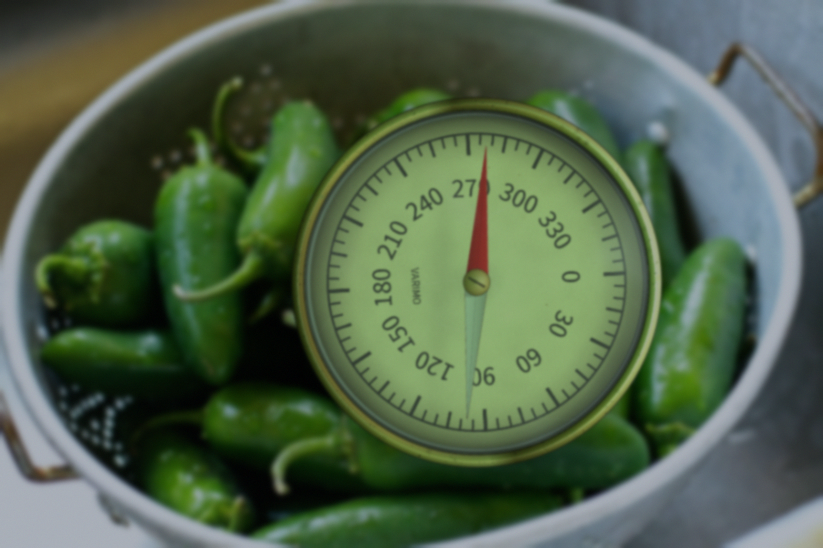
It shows 277.5 (°)
